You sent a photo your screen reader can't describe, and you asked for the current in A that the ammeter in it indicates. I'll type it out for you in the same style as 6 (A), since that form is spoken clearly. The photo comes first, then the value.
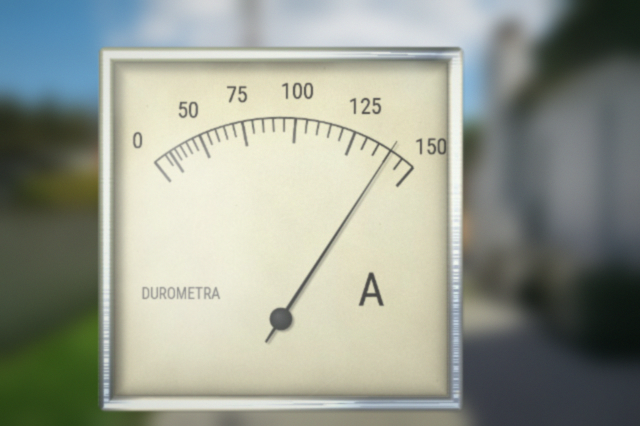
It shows 140 (A)
